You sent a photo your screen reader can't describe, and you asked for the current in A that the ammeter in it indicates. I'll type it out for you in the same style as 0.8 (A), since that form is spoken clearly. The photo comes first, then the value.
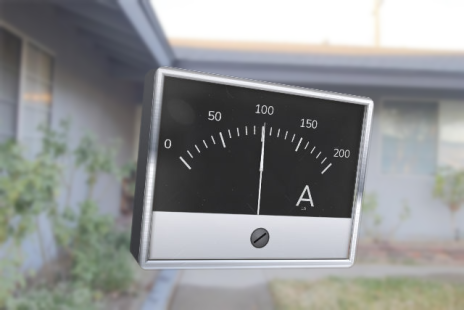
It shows 100 (A)
